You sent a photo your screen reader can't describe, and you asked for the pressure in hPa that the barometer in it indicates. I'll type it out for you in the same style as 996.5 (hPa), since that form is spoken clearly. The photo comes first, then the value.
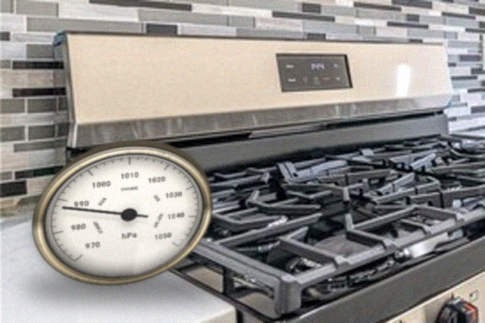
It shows 988 (hPa)
